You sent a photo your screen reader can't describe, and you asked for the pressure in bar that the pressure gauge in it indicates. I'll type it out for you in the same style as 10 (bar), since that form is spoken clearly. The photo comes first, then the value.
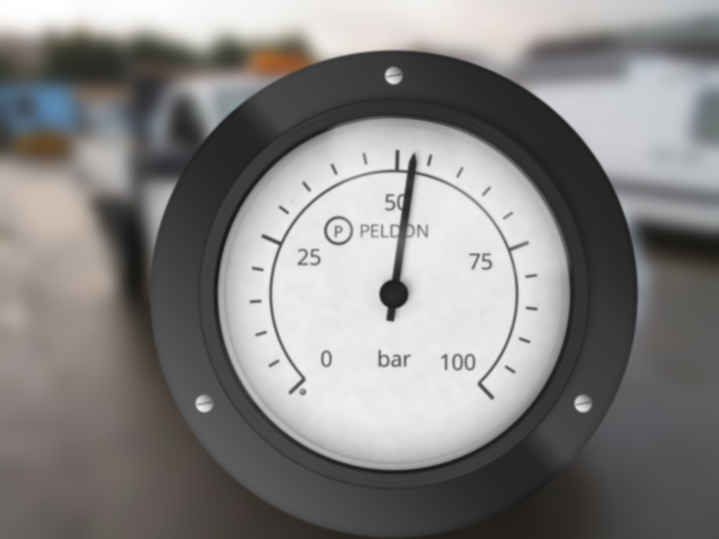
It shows 52.5 (bar)
